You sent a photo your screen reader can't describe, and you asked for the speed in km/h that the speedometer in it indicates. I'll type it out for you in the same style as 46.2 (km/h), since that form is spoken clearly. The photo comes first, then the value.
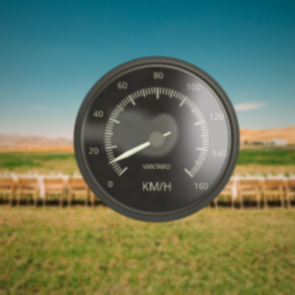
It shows 10 (km/h)
